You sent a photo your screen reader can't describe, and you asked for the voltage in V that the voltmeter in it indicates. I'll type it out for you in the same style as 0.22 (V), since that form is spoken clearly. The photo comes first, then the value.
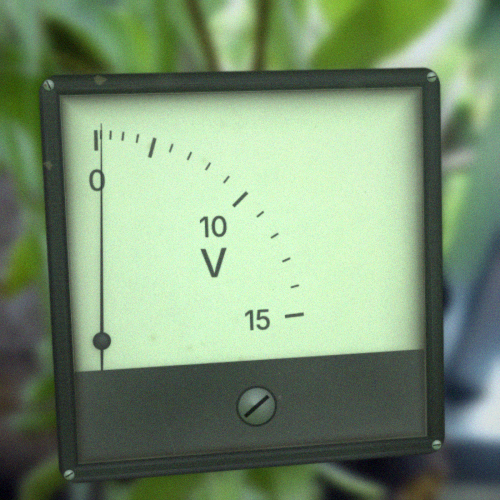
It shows 1 (V)
